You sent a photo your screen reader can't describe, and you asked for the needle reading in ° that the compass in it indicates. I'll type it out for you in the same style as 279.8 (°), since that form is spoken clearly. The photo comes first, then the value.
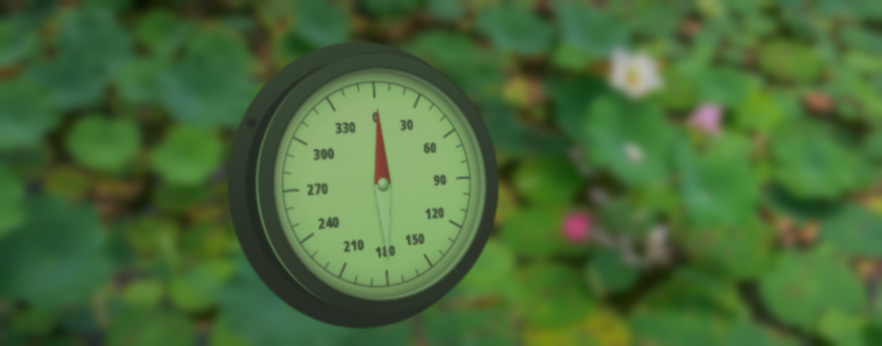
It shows 0 (°)
